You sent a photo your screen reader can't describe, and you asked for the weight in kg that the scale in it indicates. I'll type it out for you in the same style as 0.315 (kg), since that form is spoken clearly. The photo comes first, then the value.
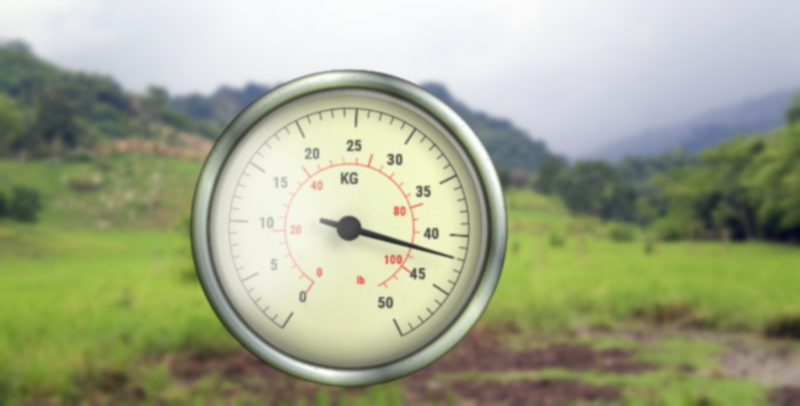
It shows 42 (kg)
